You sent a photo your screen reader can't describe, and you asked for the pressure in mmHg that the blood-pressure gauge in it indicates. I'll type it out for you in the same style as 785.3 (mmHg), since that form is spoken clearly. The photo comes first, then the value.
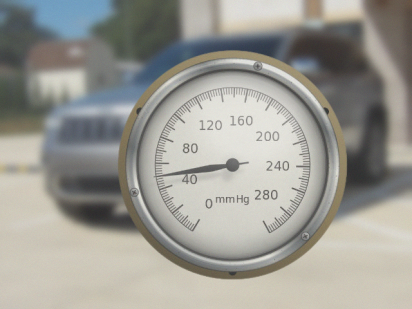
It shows 50 (mmHg)
